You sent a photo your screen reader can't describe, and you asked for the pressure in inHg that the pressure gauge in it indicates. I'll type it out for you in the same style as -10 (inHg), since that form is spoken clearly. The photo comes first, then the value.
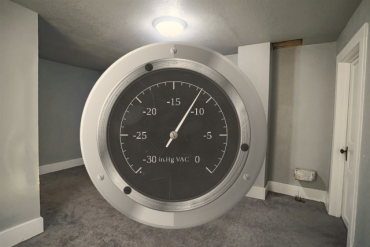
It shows -11.5 (inHg)
